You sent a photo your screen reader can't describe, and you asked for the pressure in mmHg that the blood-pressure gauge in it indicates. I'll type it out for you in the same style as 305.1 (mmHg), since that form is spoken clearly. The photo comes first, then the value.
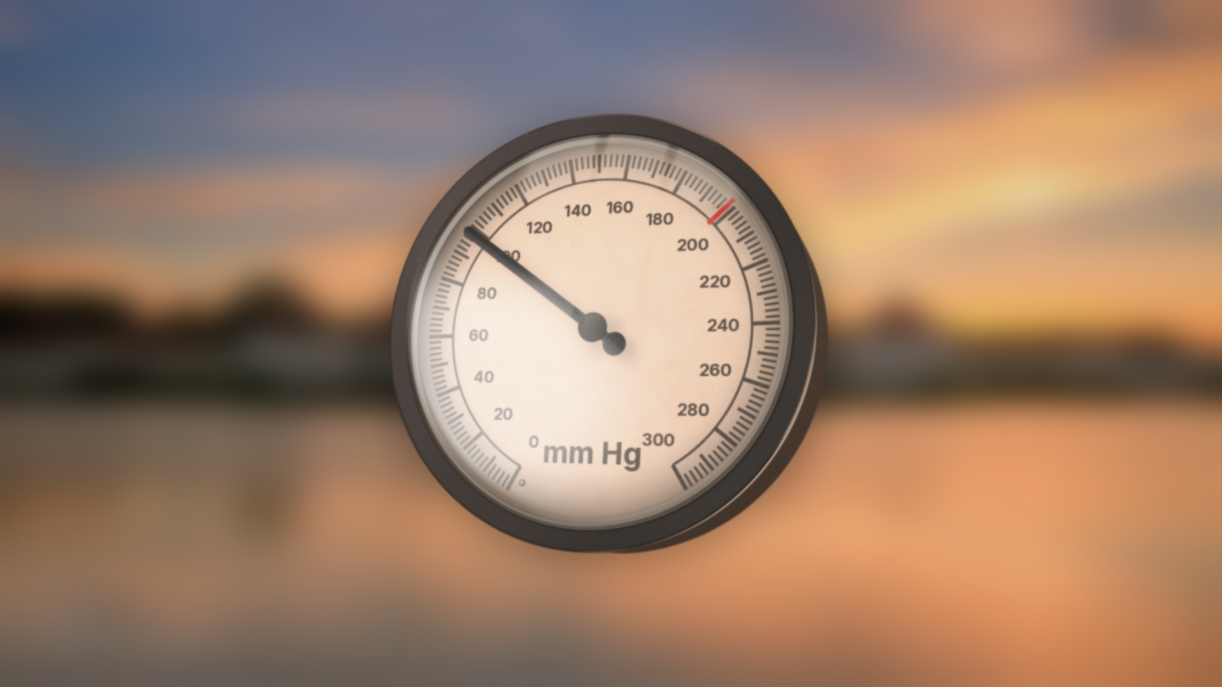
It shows 98 (mmHg)
